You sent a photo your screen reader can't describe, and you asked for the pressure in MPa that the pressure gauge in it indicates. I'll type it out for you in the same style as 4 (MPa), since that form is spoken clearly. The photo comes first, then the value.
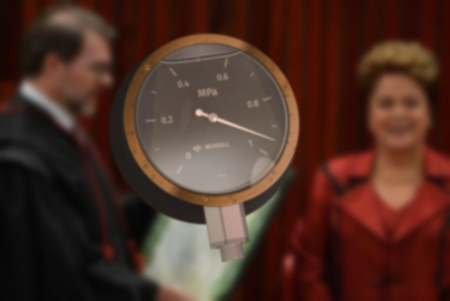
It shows 0.95 (MPa)
